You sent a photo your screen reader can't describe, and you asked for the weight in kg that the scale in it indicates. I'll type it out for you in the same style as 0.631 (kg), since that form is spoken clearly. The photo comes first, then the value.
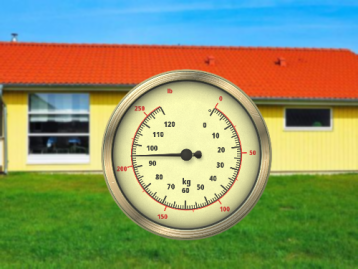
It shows 95 (kg)
